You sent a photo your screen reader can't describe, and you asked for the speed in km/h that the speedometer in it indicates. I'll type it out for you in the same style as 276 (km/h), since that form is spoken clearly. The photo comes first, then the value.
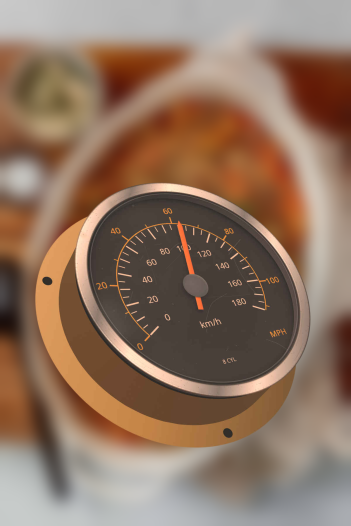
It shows 100 (km/h)
